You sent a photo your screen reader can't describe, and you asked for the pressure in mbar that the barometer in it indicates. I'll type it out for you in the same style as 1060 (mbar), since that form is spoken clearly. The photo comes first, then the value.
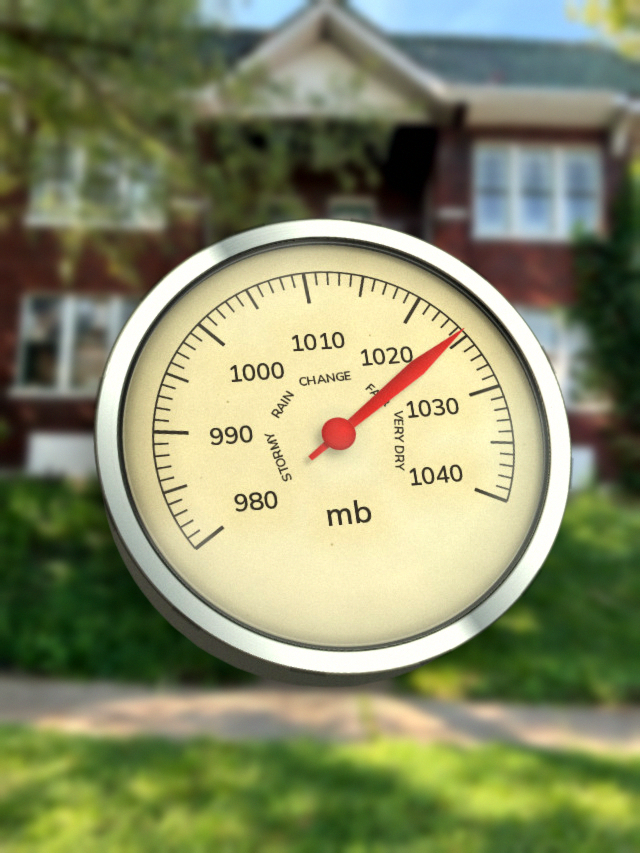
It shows 1024.5 (mbar)
